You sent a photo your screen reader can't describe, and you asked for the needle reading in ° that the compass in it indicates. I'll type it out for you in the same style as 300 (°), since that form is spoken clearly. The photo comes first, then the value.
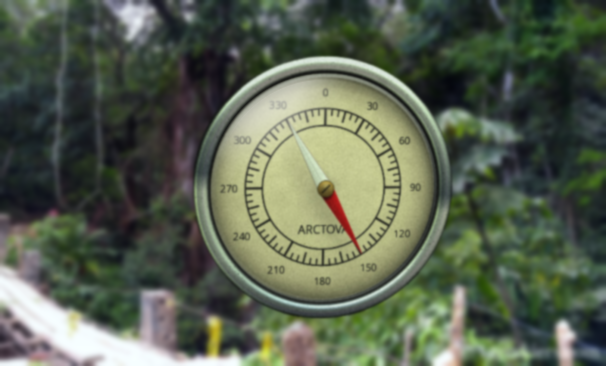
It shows 150 (°)
